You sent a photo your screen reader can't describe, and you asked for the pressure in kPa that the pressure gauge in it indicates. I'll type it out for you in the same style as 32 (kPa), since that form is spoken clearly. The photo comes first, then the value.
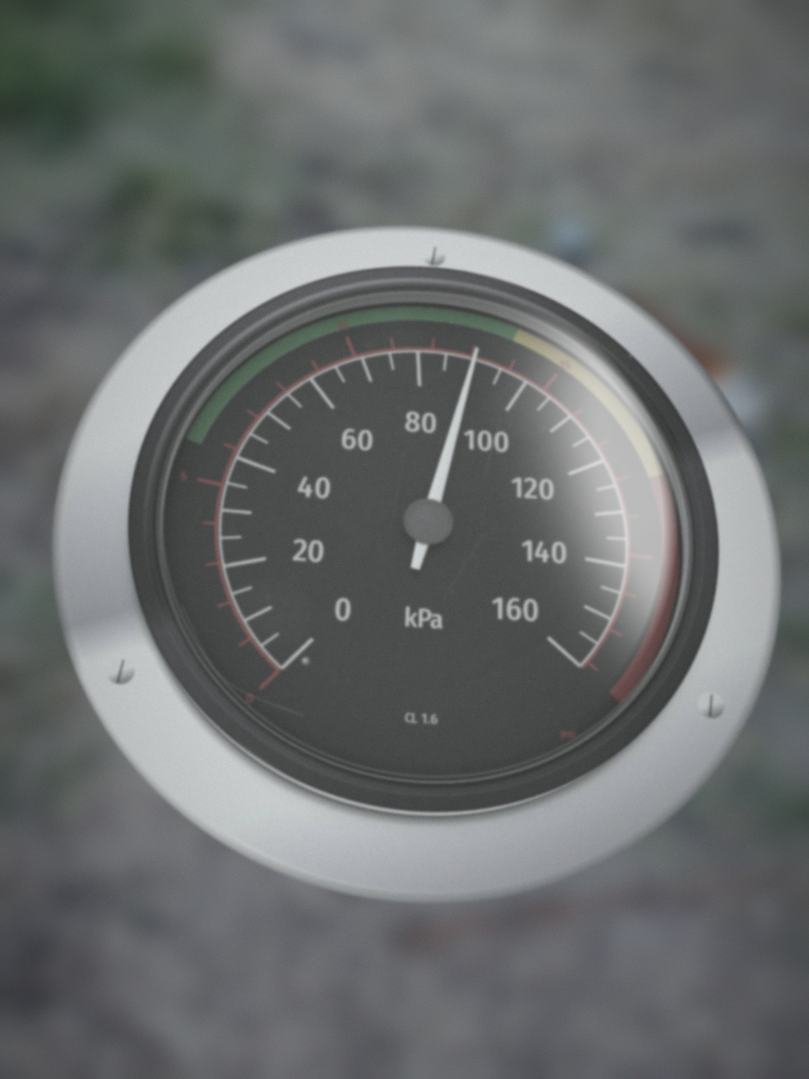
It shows 90 (kPa)
